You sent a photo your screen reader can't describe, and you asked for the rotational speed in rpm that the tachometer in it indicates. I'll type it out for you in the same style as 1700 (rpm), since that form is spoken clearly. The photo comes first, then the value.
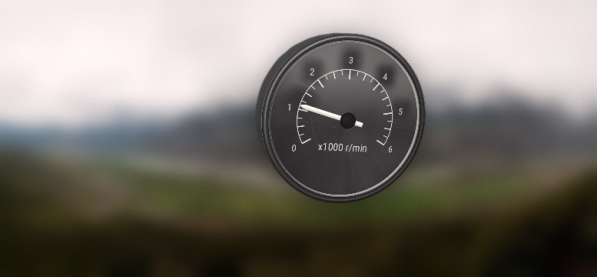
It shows 1125 (rpm)
